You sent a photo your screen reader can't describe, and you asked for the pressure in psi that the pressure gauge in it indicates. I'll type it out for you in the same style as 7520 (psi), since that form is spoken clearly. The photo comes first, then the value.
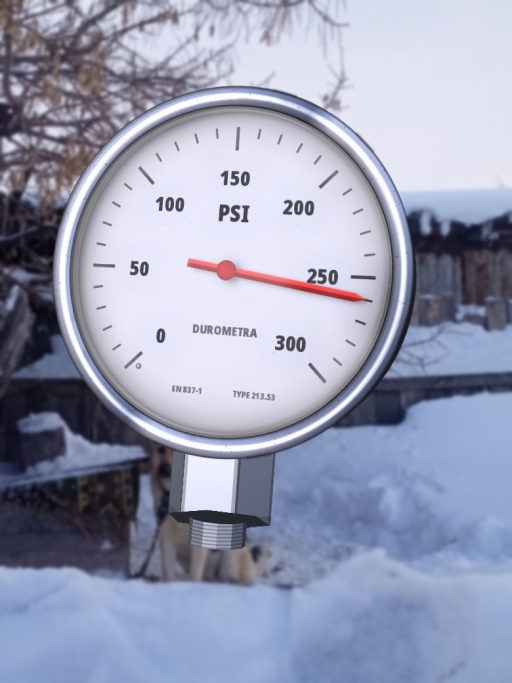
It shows 260 (psi)
